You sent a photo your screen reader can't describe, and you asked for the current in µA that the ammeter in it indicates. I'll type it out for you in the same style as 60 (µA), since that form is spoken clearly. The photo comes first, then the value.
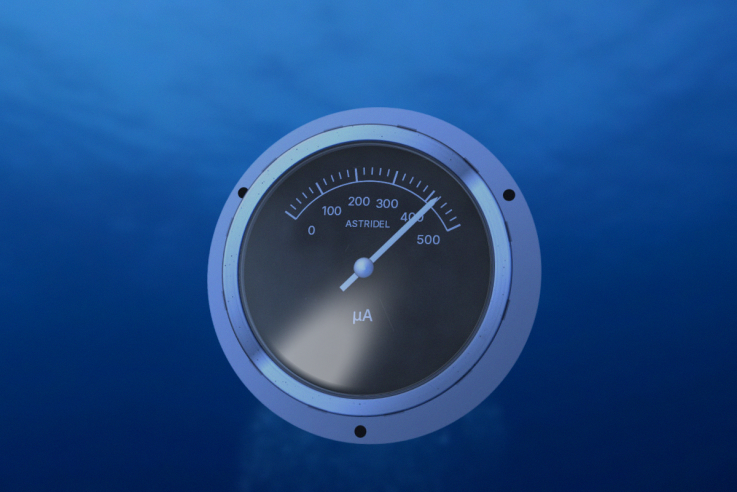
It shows 420 (µA)
